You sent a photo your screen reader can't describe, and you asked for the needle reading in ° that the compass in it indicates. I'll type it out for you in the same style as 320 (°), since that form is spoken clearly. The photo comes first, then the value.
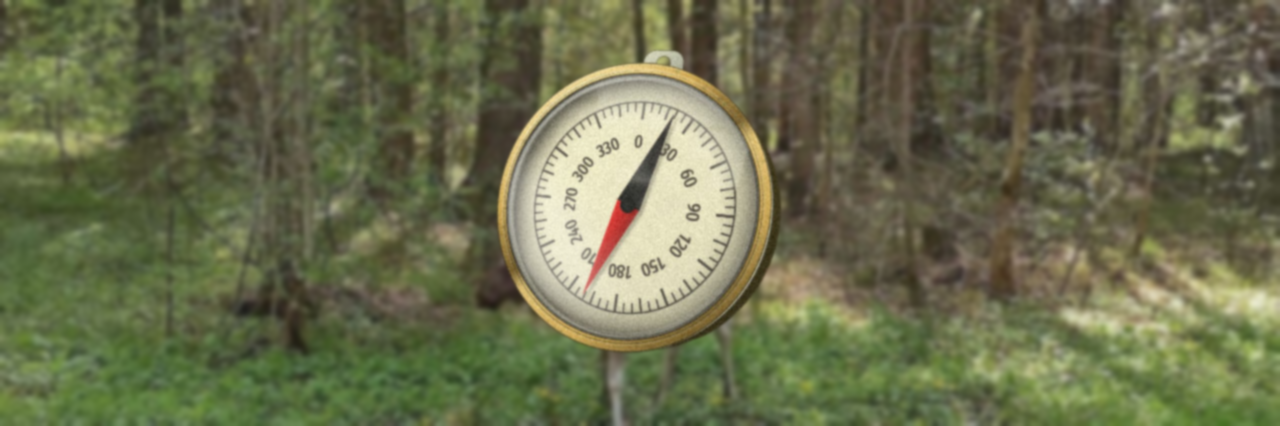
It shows 200 (°)
